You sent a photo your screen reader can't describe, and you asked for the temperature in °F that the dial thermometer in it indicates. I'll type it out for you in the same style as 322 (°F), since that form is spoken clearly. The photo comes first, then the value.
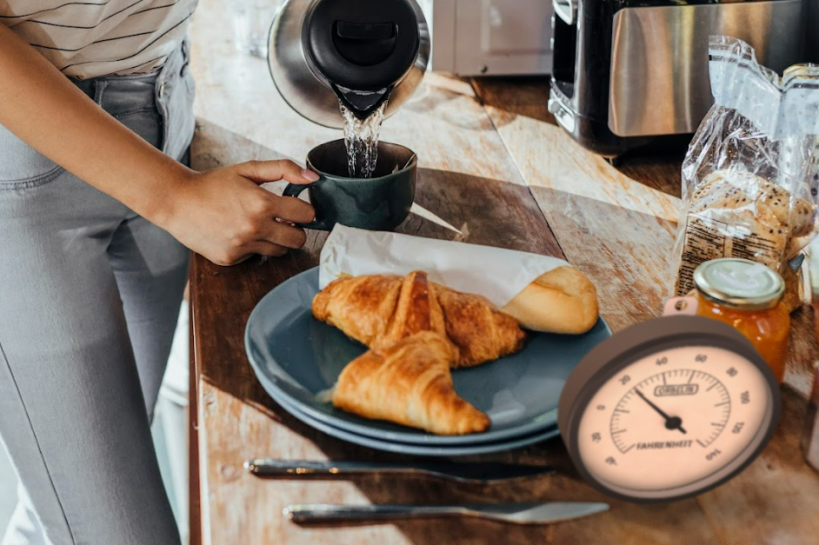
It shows 20 (°F)
